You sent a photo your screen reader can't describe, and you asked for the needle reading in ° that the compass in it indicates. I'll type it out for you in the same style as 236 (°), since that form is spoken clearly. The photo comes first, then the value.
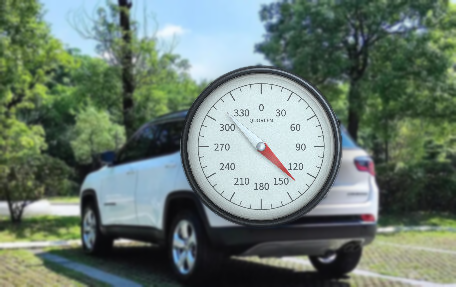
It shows 135 (°)
